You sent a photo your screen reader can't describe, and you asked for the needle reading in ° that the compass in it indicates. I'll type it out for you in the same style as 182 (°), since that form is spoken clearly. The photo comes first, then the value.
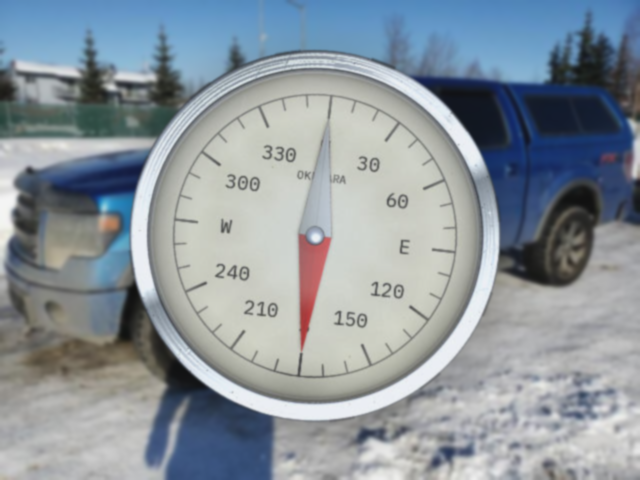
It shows 180 (°)
